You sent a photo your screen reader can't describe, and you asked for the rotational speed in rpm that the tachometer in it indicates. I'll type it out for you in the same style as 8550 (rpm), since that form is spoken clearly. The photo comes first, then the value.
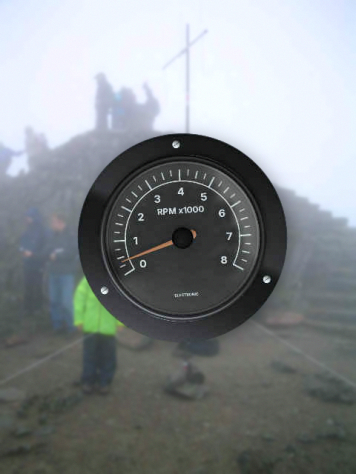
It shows 375 (rpm)
